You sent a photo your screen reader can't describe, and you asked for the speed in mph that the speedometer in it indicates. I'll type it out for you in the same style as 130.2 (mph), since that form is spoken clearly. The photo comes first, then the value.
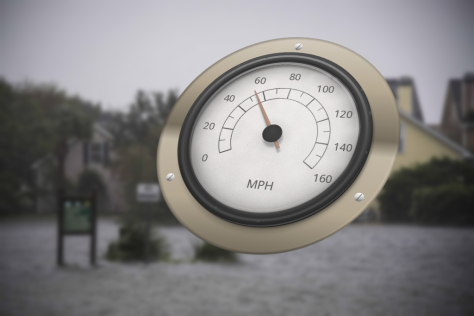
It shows 55 (mph)
